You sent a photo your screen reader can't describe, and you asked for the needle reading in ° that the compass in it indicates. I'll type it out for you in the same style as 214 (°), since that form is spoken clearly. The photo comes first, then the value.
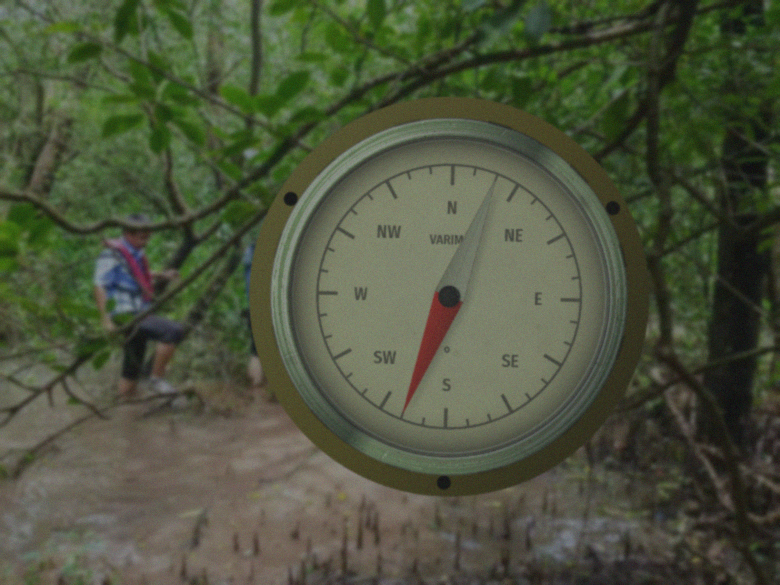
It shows 200 (°)
